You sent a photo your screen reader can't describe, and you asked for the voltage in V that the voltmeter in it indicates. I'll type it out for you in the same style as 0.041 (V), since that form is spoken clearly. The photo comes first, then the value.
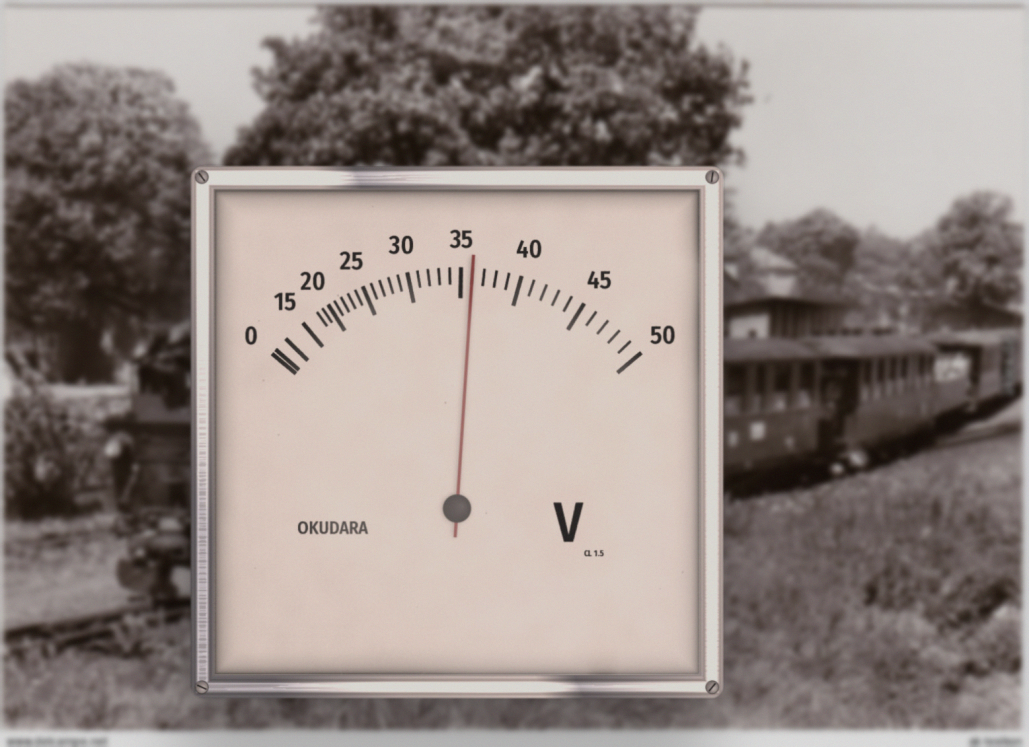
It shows 36 (V)
